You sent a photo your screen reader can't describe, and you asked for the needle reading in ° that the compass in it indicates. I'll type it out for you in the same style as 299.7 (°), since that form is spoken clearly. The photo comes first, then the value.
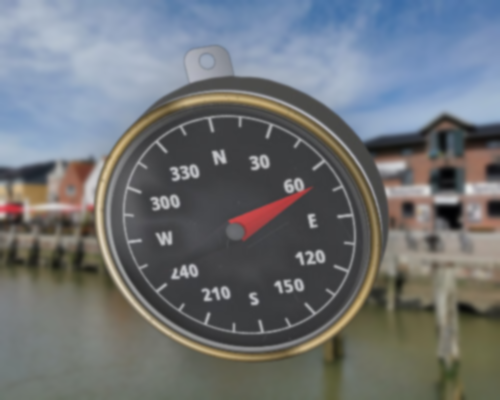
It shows 67.5 (°)
